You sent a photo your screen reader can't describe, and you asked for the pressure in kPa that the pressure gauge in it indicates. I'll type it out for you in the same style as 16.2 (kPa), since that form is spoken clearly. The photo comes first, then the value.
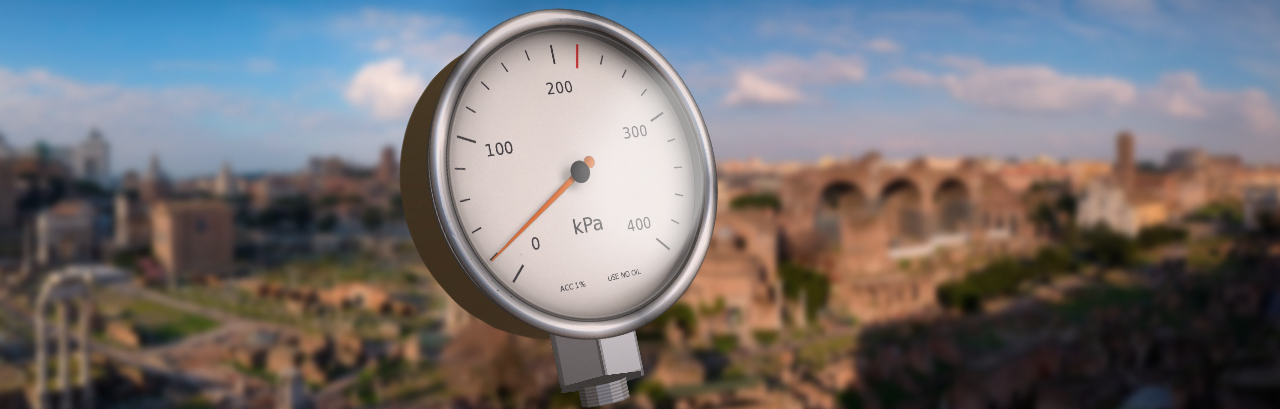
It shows 20 (kPa)
